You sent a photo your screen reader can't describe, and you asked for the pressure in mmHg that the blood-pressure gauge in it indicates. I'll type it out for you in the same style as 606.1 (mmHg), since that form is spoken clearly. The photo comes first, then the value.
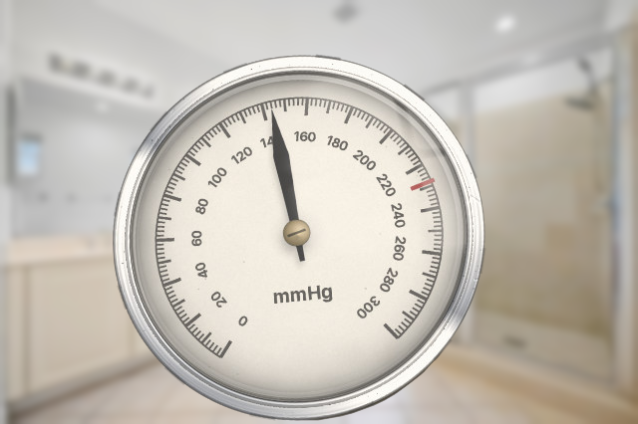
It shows 144 (mmHg)
